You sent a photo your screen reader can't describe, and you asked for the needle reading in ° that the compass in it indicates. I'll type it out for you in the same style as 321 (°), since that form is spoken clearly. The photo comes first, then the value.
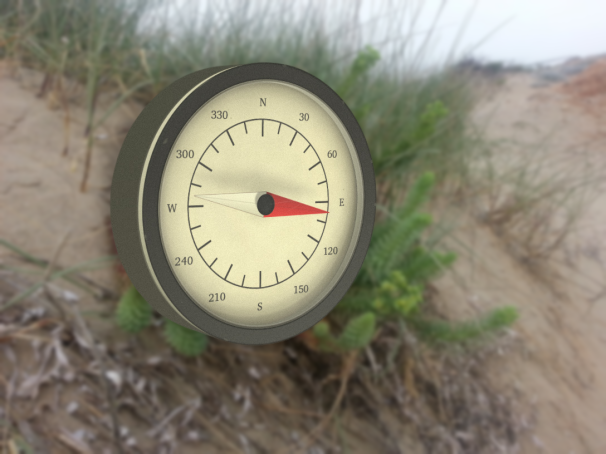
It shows 97.5 (°)
